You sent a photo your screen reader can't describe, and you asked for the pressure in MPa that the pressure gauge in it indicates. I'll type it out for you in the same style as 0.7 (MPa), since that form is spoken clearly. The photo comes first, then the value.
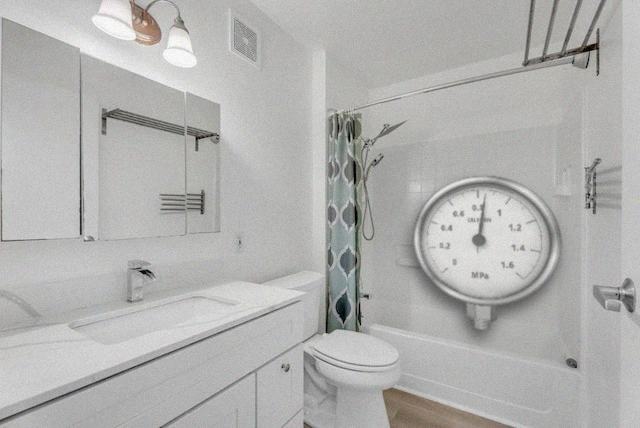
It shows 0.85 (MPa)
